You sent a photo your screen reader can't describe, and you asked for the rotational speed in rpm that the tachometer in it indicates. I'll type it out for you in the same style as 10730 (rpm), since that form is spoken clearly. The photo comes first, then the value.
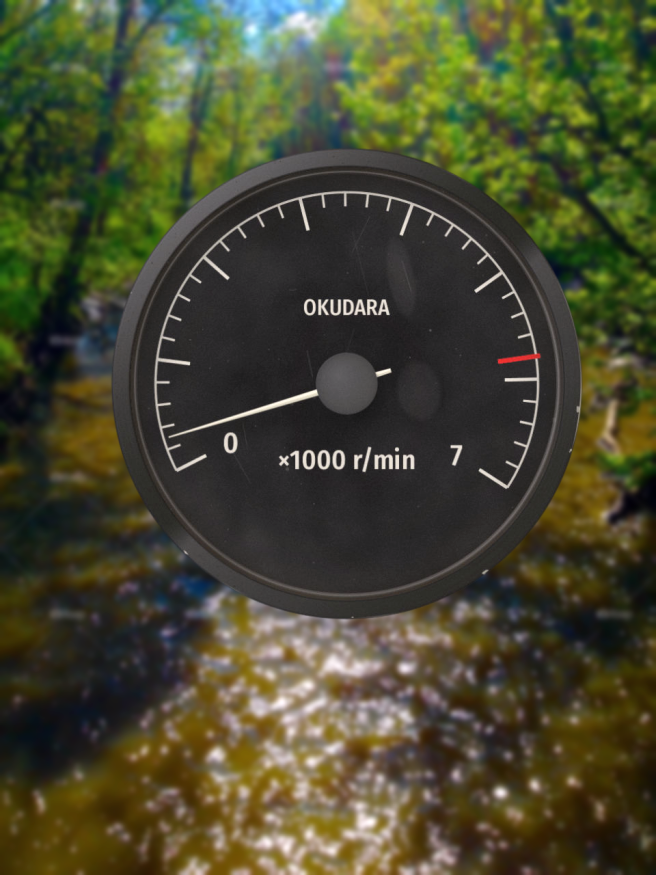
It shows 300 (rpm)
